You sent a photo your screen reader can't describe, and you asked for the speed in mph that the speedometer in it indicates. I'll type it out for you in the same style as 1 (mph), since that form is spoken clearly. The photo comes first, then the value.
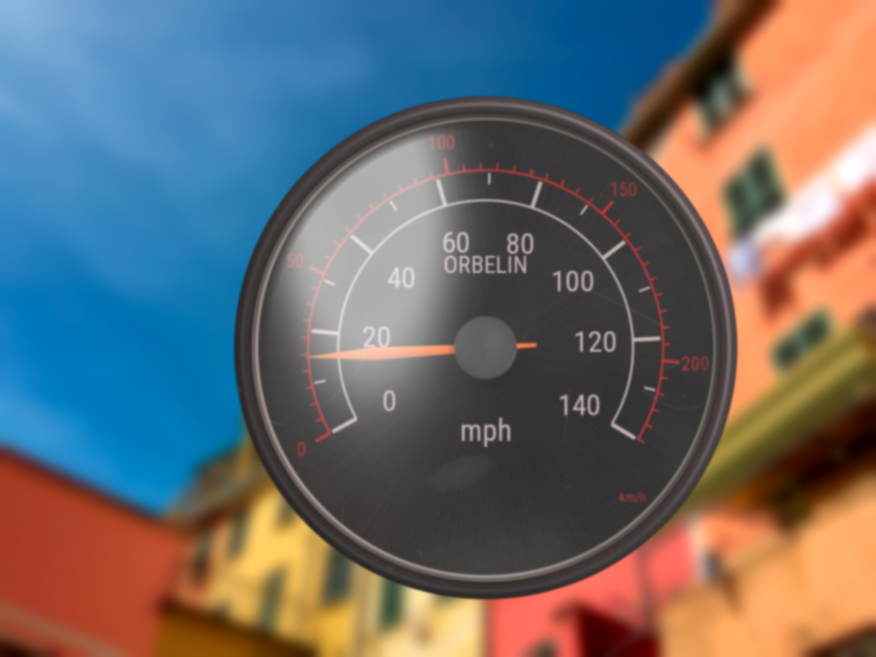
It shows 15 (mph)
